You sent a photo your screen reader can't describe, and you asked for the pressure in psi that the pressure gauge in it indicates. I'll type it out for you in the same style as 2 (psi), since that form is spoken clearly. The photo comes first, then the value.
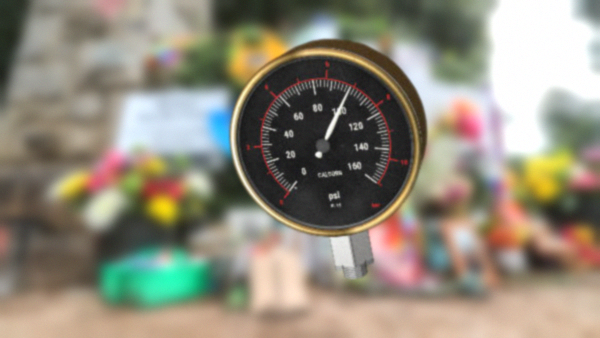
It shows 100 (psi)
